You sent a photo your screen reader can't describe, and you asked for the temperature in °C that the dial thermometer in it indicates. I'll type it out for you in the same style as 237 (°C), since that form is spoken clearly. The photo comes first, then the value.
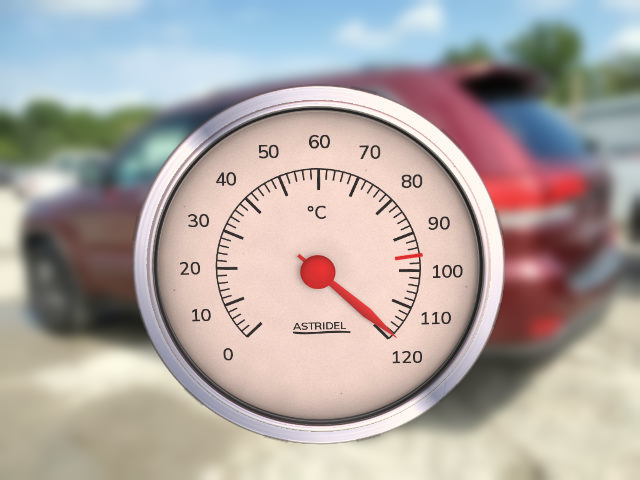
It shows 118 (°C)
